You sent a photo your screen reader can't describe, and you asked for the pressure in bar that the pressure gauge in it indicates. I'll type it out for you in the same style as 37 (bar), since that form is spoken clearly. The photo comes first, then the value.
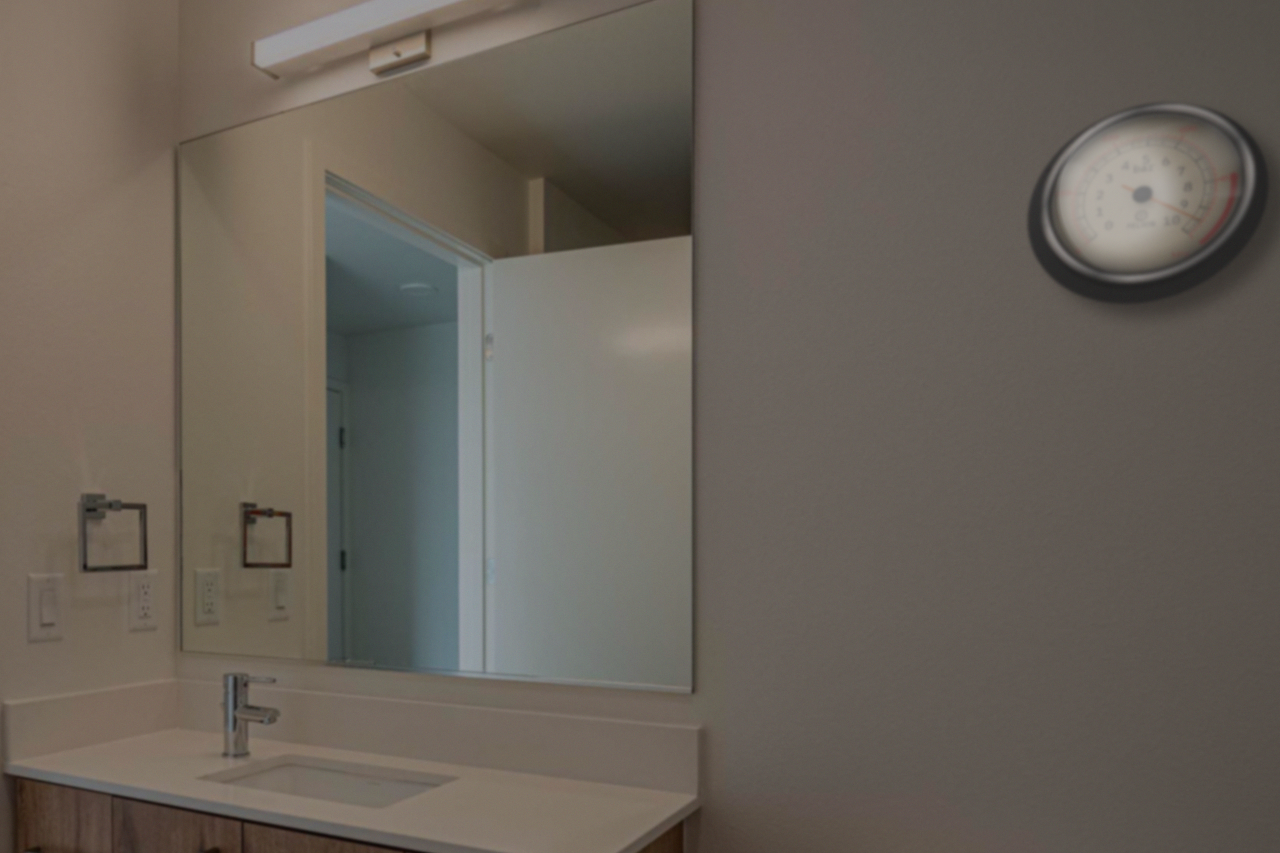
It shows 9.5 (bar)
